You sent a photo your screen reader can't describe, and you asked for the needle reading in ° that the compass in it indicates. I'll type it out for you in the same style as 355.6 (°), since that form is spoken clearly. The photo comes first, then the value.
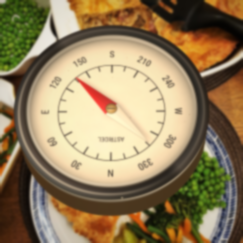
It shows 135 (°)
